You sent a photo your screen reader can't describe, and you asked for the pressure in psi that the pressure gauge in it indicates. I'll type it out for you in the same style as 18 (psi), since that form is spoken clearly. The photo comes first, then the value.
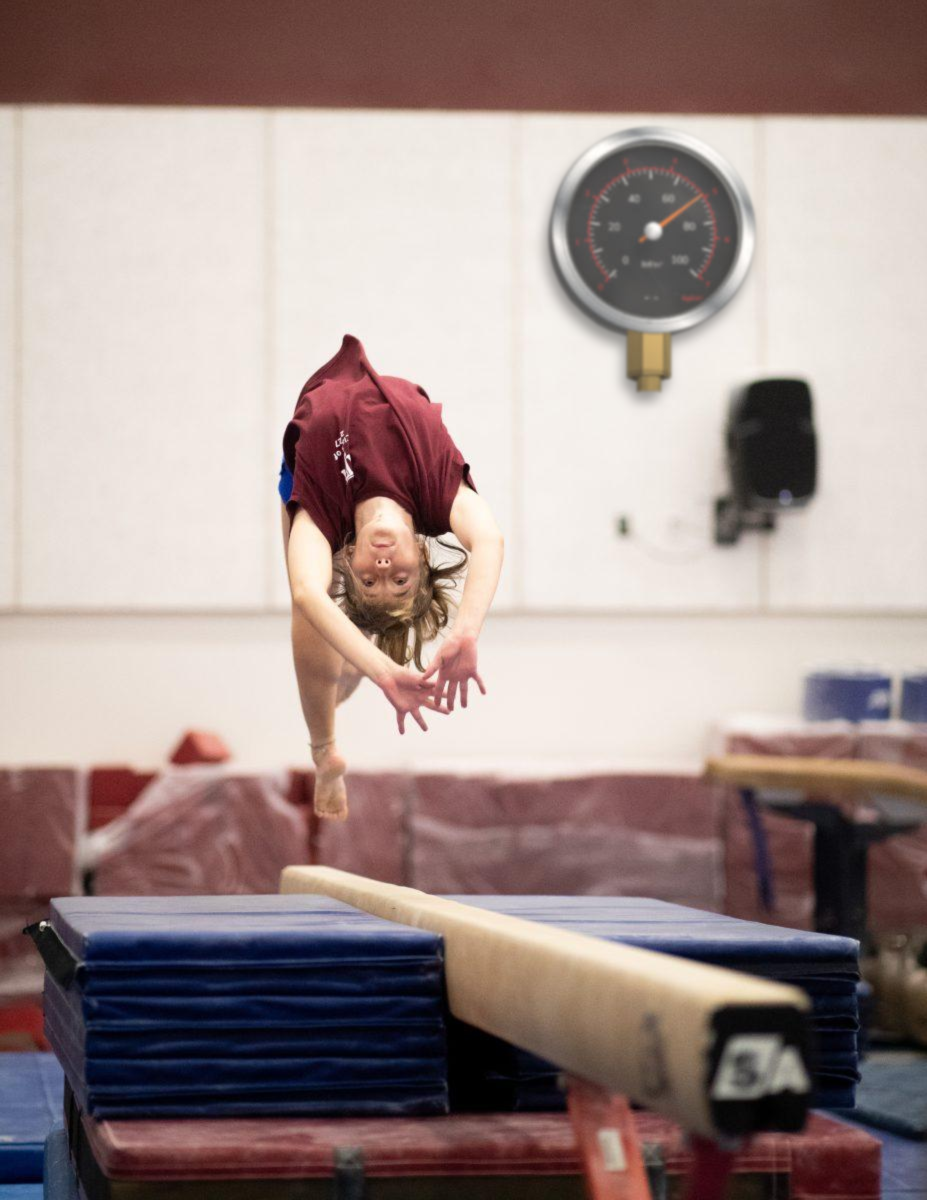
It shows 70 (psi)
